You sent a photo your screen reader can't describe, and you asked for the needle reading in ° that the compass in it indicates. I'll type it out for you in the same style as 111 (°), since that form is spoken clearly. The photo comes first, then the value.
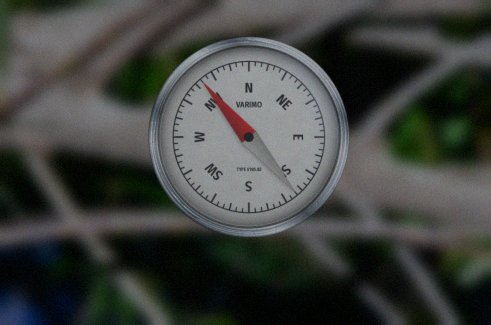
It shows 320 (°)
